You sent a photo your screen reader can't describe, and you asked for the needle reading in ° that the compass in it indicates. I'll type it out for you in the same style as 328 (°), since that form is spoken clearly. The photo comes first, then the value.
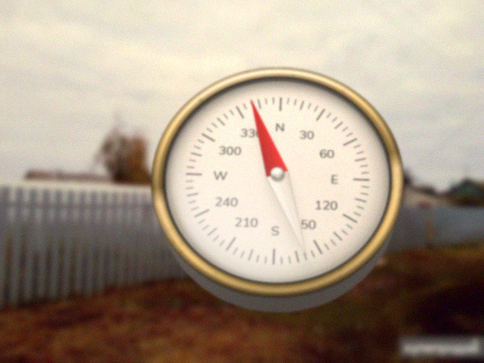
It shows 340 (°)
